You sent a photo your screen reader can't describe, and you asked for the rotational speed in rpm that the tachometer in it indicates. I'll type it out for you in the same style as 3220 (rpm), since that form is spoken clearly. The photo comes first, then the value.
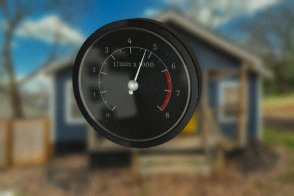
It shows 4750 (rpm)
